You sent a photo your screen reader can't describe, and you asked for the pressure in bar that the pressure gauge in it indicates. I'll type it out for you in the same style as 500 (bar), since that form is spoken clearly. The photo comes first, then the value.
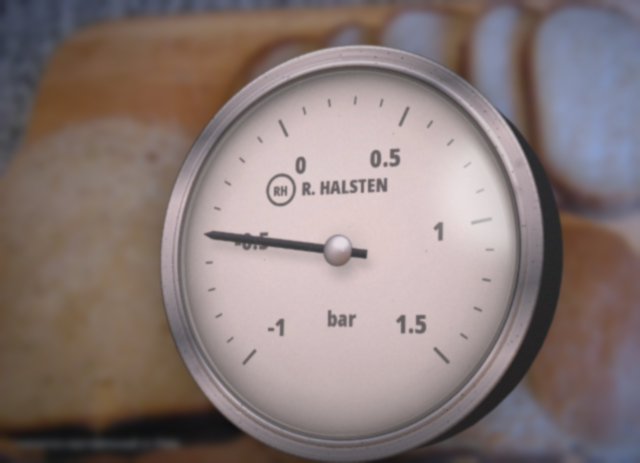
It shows -0.5 (bar)
